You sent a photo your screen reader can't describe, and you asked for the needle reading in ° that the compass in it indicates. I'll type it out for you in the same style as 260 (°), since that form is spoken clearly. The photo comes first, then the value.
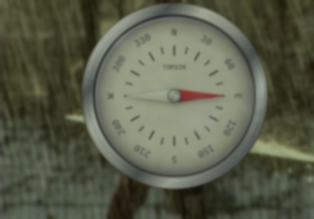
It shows 90 (°)
